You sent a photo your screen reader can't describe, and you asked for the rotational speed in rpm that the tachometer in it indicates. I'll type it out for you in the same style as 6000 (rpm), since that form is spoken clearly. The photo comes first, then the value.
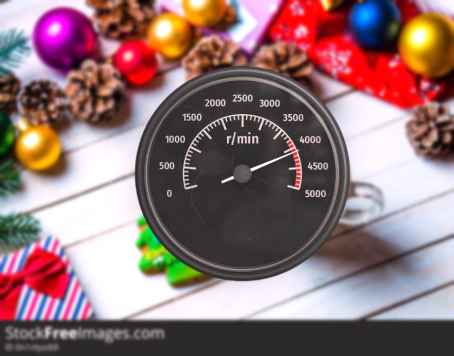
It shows 4100 (rpm)
